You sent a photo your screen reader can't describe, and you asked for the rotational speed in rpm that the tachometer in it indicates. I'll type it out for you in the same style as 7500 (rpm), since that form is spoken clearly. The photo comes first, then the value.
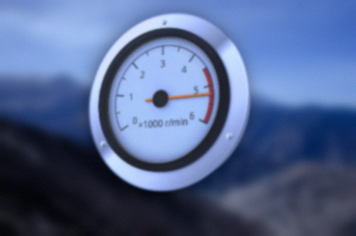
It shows 5250 (rpm)
